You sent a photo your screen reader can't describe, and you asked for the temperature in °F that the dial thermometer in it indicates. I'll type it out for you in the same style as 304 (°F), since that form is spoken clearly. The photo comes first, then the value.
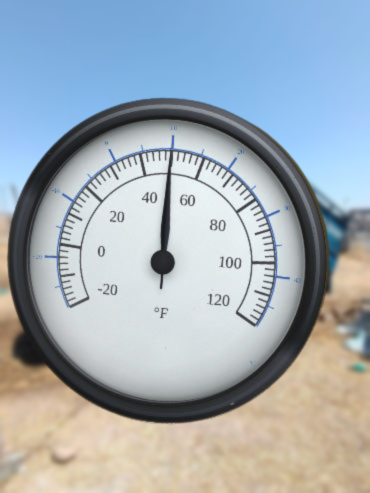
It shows 50 (°F)
